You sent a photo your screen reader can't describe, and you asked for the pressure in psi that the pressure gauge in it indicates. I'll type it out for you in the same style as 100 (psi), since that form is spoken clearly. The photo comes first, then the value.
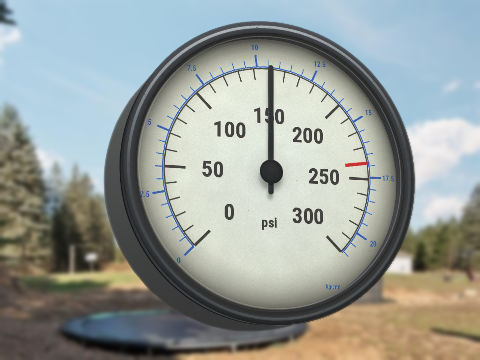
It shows 150 (psi)
